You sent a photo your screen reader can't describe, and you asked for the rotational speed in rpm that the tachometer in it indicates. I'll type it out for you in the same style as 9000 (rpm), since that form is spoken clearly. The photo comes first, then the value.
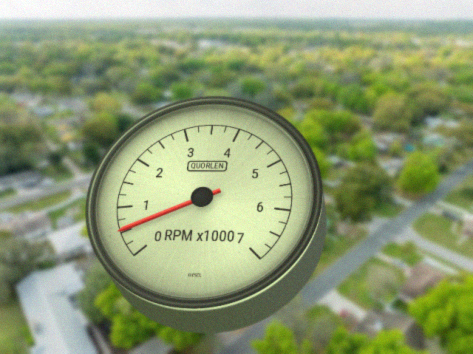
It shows 500 (rpm)
